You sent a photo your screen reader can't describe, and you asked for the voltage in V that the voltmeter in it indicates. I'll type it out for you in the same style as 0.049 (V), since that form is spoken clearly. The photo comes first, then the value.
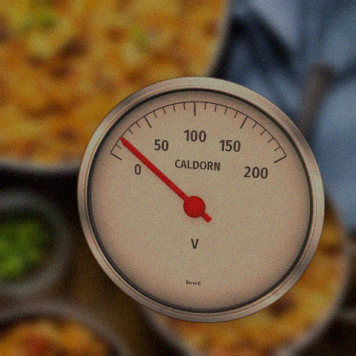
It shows 20 (V)
